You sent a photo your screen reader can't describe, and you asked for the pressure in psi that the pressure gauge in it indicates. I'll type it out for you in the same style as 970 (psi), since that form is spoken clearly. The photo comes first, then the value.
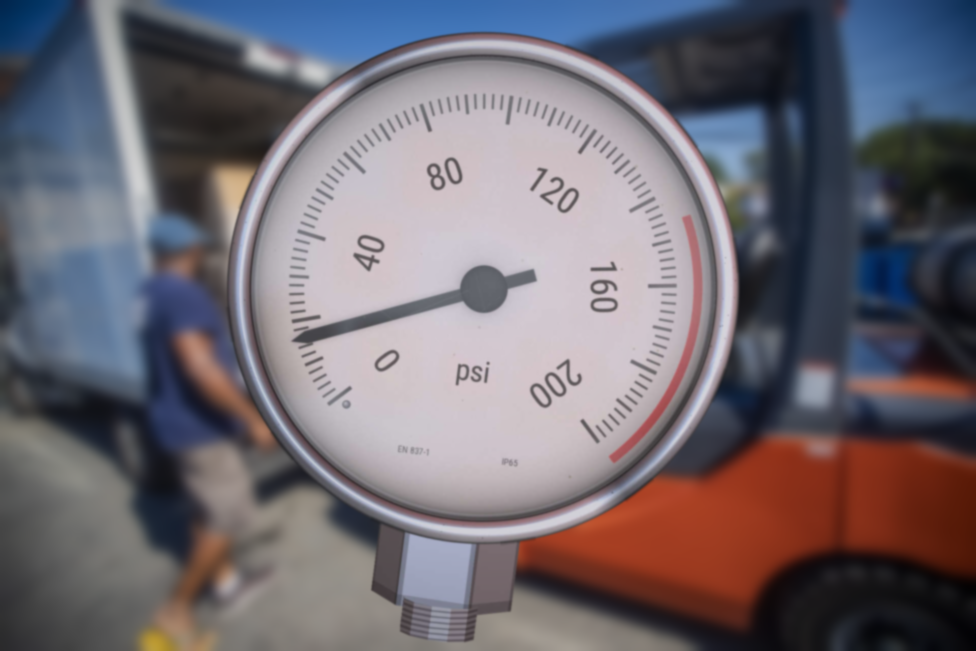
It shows 16 (psi)
